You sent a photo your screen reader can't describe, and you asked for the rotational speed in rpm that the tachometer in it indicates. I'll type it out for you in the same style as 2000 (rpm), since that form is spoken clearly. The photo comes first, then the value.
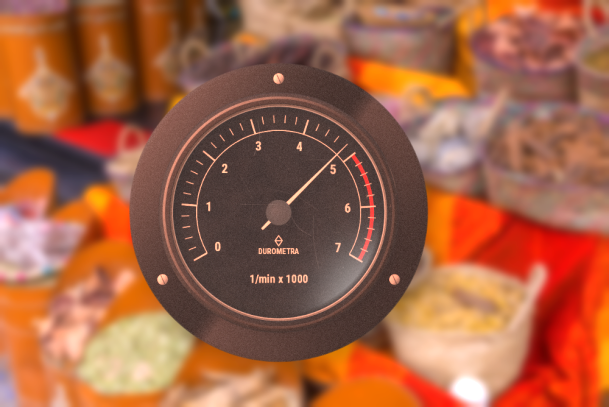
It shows 4800 (rpm)
